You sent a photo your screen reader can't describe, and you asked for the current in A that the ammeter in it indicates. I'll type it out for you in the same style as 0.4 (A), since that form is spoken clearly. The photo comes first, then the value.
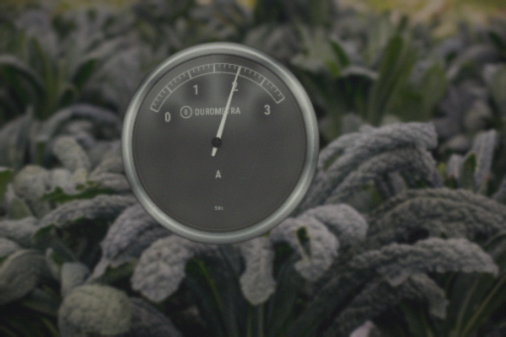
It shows 2 (A)
